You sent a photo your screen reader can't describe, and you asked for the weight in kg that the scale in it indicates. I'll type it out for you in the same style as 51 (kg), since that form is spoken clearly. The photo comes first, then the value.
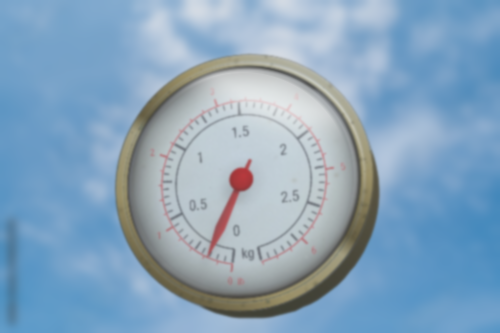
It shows 0.15 (kg)
